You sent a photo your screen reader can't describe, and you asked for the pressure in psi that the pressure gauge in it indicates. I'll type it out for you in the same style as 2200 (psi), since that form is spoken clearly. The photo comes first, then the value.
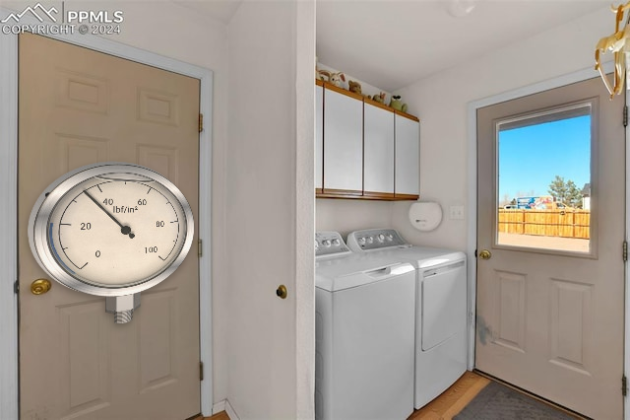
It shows 35 (psi)
